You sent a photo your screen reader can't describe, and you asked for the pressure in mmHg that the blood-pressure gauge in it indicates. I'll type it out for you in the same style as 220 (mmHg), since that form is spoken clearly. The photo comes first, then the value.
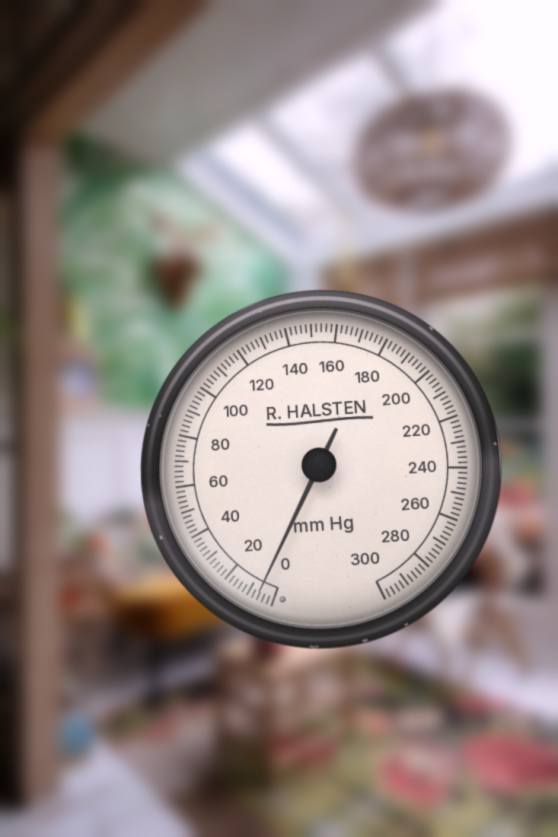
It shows 6 (mmHg)
